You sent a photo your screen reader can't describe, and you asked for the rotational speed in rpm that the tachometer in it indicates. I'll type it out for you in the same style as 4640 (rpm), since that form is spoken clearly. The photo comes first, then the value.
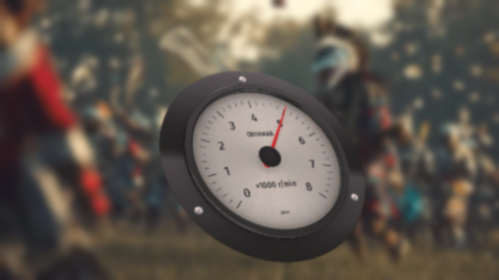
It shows 5000 (rpm)
